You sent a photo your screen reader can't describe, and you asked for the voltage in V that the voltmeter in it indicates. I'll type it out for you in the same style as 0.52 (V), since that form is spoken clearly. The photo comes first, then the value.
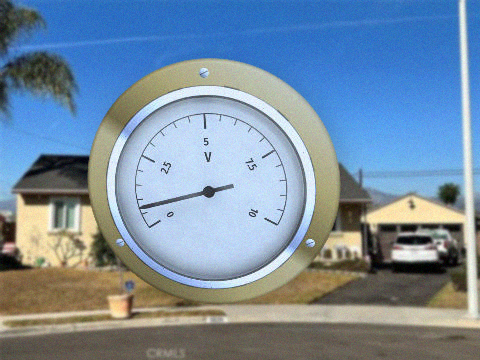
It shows 0.75 (V)
